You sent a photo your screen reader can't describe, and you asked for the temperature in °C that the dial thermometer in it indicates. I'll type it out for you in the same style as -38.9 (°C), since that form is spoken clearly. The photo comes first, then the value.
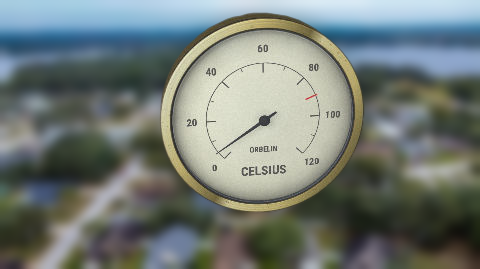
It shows 5 (°C)
